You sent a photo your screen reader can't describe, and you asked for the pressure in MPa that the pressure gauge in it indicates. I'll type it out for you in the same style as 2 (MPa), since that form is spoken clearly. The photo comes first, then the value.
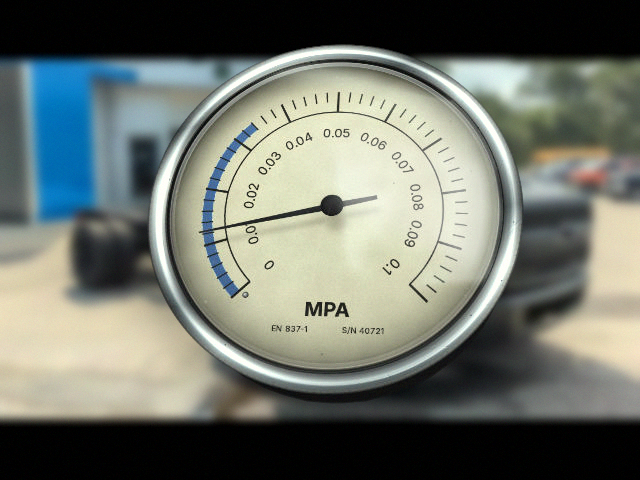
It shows 0.012 (MPa)
